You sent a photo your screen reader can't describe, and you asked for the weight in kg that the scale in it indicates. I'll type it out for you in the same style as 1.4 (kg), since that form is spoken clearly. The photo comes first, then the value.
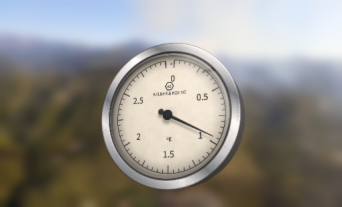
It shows 0.95 (kg)
